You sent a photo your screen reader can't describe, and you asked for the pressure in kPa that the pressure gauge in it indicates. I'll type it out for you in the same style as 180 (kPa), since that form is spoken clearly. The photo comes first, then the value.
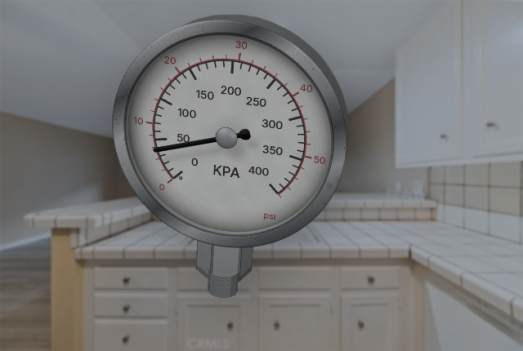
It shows 40 (kPa)
